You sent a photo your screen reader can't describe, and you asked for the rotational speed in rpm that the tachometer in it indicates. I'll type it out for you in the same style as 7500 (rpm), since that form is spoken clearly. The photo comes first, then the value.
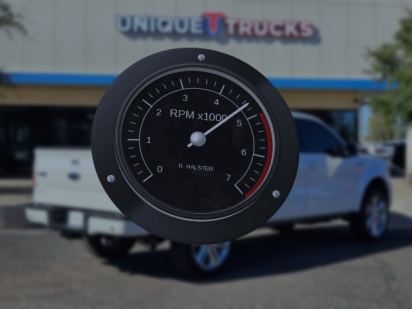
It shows 4700 (rpm)
